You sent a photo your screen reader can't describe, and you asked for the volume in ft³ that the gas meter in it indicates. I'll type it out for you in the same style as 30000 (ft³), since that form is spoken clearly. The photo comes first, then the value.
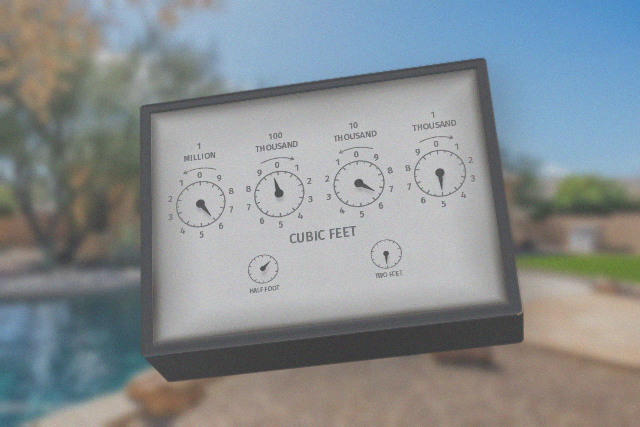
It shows 596500 (ft³)
